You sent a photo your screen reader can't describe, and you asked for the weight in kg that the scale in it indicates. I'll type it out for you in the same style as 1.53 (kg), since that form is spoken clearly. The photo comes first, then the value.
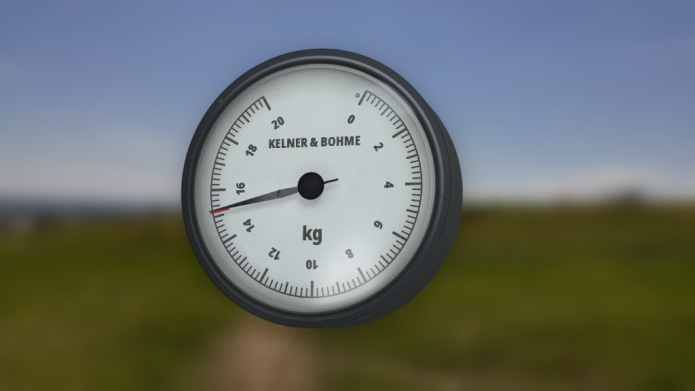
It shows 15.2 (kg)
